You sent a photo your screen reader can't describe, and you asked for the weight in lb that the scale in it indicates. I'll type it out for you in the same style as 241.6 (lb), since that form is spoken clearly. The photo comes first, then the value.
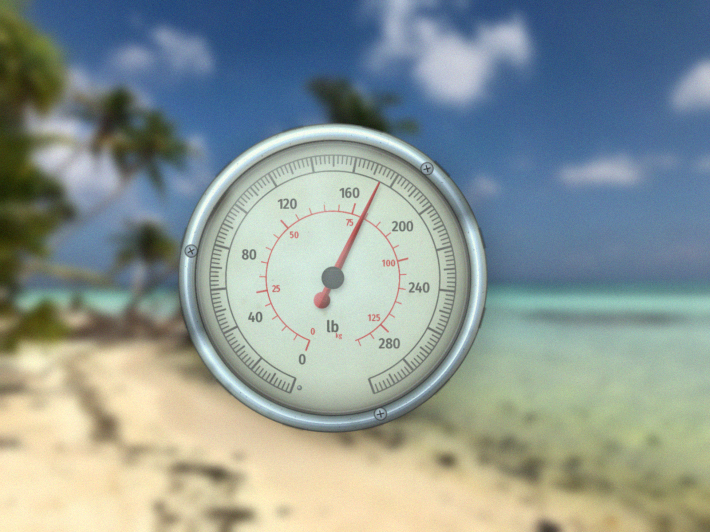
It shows 174 (lb)
